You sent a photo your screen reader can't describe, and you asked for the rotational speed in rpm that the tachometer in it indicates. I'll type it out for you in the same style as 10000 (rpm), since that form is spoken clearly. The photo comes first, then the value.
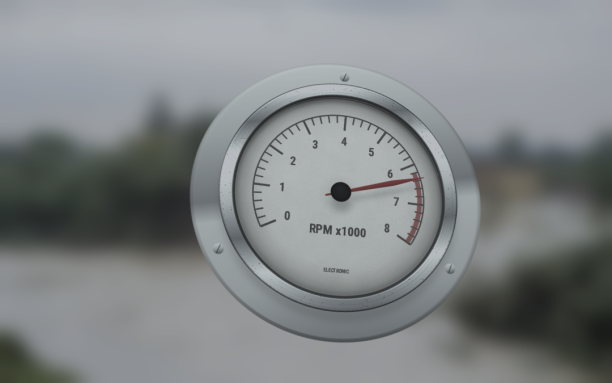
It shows 6400 (rpm)
